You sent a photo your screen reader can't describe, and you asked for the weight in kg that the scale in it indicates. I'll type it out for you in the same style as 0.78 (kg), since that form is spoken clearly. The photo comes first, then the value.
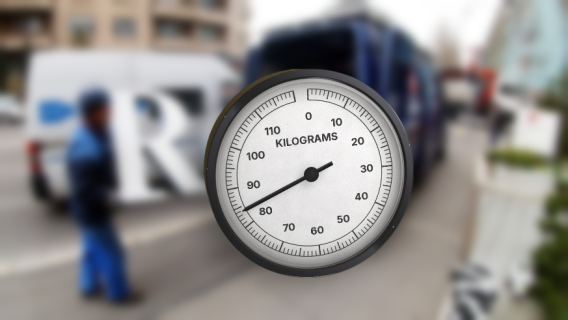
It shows 84 (kg)
